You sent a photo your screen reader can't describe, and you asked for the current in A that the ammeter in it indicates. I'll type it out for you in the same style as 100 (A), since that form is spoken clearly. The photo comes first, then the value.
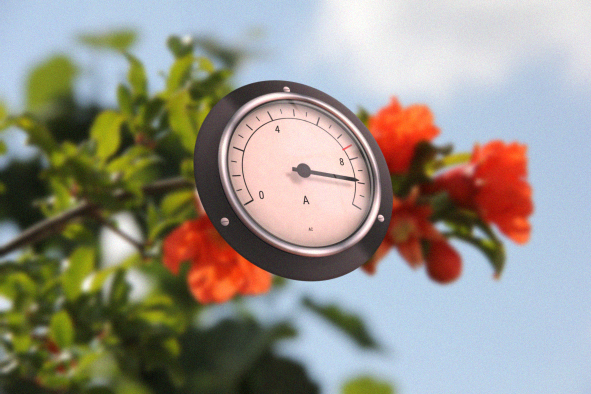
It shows 9 (A)
